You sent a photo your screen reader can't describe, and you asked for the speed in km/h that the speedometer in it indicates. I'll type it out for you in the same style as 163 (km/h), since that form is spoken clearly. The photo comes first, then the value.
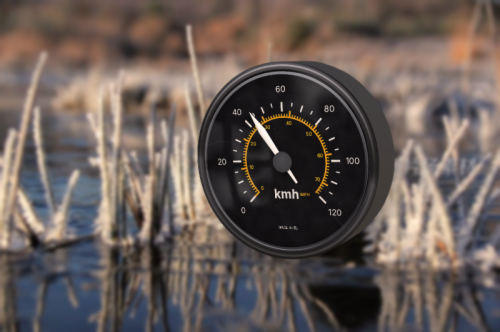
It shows 45 (km/h)
